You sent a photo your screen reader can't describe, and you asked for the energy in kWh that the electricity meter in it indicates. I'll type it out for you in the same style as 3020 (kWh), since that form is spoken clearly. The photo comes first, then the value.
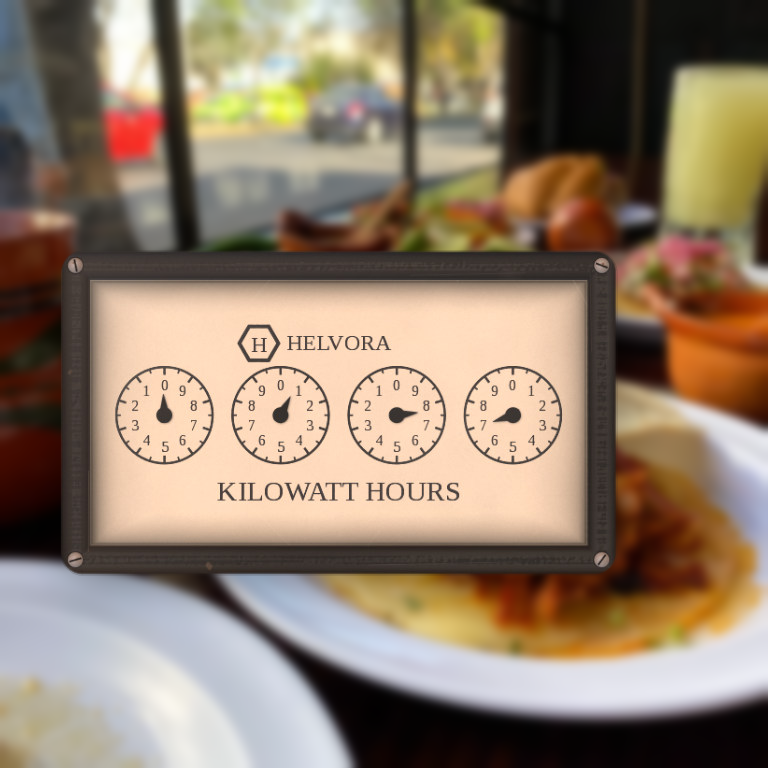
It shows 77 (kWh)
